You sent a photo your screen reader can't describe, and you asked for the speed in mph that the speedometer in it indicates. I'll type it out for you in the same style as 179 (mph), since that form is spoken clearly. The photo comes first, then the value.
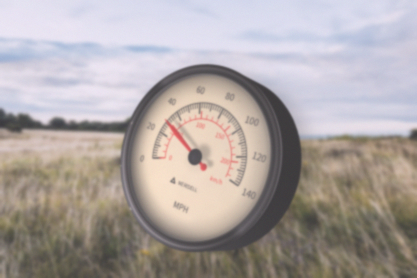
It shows 30 (mph)
